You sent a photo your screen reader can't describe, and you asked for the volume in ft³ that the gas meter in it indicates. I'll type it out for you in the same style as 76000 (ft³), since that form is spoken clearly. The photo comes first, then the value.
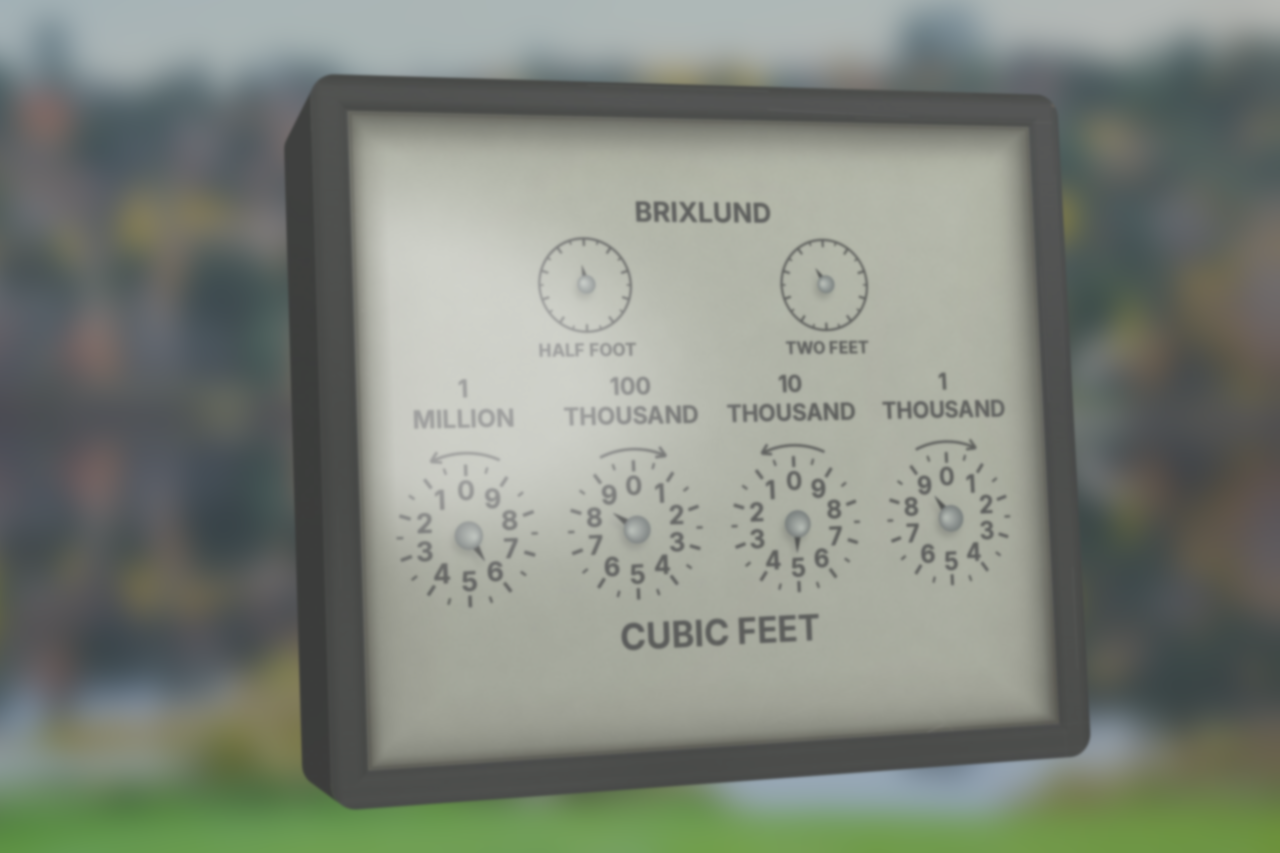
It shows 584900 (ft³)
